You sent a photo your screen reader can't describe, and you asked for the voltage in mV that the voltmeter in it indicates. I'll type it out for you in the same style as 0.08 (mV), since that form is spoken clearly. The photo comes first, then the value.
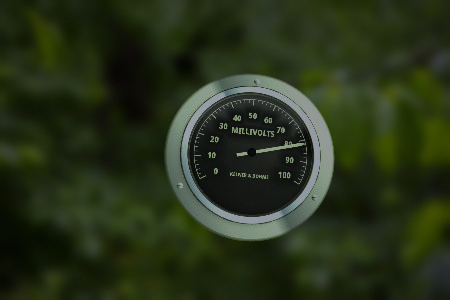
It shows 82 (mV)
